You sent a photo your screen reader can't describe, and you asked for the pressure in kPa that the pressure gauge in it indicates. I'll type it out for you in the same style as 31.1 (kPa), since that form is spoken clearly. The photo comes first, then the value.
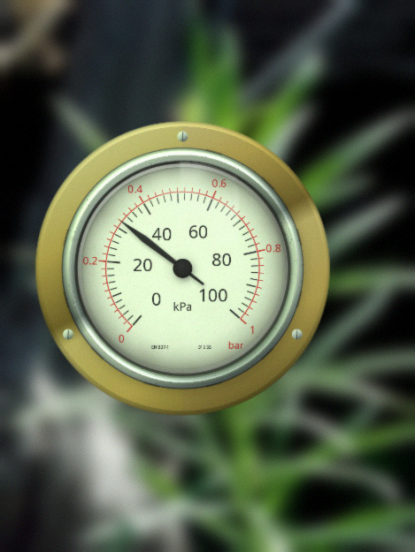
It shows 32 (kPa)
